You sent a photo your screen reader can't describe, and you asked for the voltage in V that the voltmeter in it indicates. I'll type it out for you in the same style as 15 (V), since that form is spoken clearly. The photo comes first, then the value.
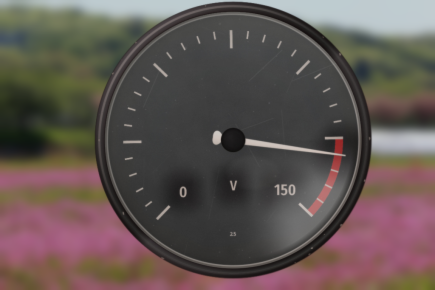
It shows 130 (V)
